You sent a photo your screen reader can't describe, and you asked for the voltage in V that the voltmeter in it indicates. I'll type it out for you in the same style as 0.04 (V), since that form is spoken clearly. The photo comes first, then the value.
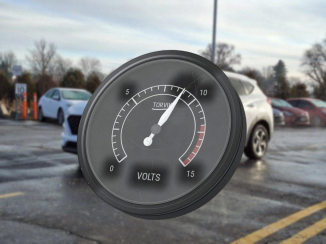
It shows 9 (V)
